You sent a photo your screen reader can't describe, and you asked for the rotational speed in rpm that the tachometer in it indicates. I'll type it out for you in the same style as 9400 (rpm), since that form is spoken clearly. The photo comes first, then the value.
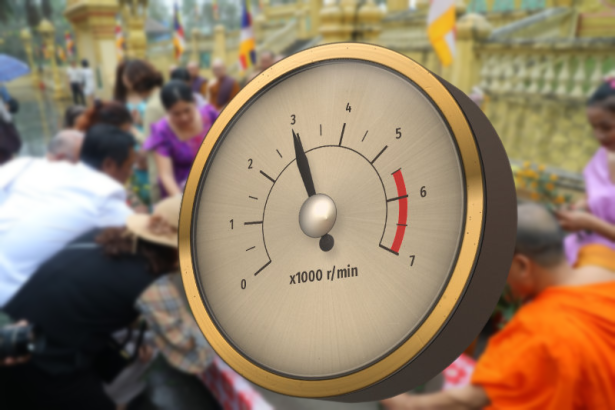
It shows 3000 (rpm)
